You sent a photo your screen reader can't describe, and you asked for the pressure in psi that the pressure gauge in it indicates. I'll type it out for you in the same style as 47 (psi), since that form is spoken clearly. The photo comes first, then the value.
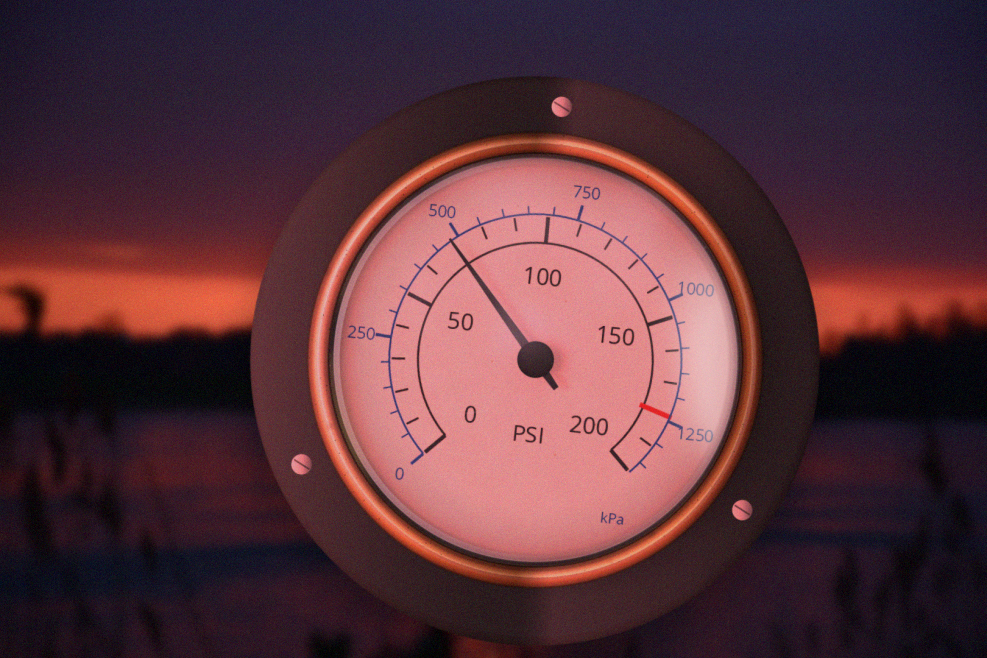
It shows 70 (psi)
